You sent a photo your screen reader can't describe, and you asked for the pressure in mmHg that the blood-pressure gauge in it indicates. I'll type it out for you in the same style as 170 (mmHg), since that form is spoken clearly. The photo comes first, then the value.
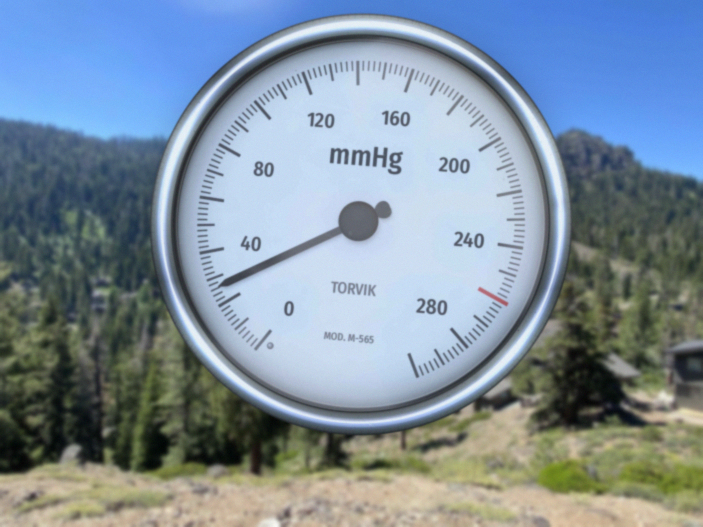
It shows 26 (mmHg)
